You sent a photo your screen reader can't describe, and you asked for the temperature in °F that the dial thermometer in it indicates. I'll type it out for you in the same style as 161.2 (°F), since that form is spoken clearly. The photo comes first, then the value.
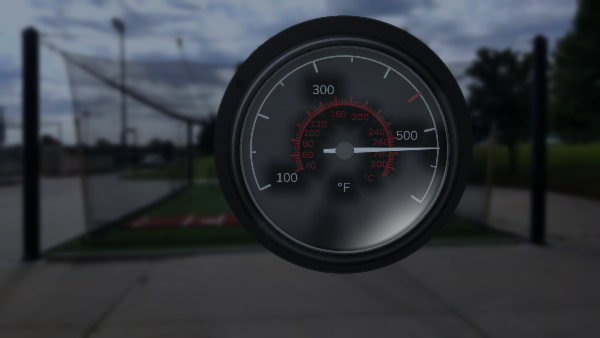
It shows 525 (°F)
